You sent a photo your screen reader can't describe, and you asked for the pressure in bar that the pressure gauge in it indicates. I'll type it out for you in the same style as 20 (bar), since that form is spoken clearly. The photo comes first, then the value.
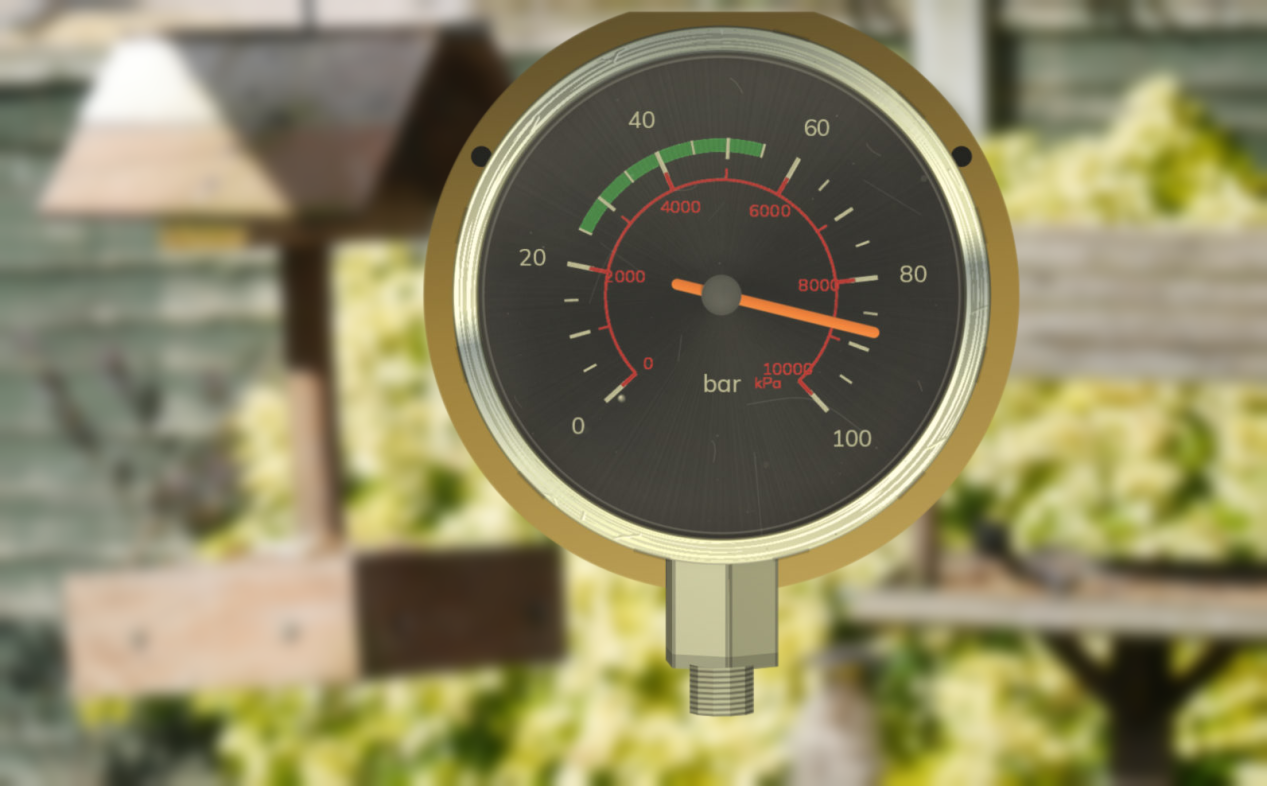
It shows 87.5 (bar)
